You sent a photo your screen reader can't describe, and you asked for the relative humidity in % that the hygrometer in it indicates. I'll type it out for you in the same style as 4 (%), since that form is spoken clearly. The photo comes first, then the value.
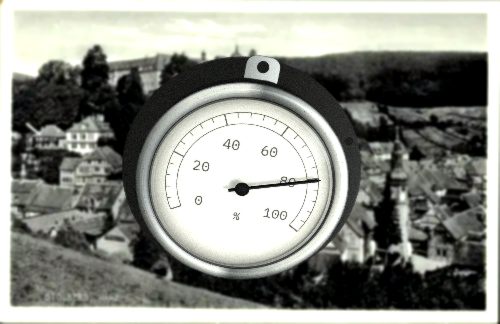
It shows 80 (%)
